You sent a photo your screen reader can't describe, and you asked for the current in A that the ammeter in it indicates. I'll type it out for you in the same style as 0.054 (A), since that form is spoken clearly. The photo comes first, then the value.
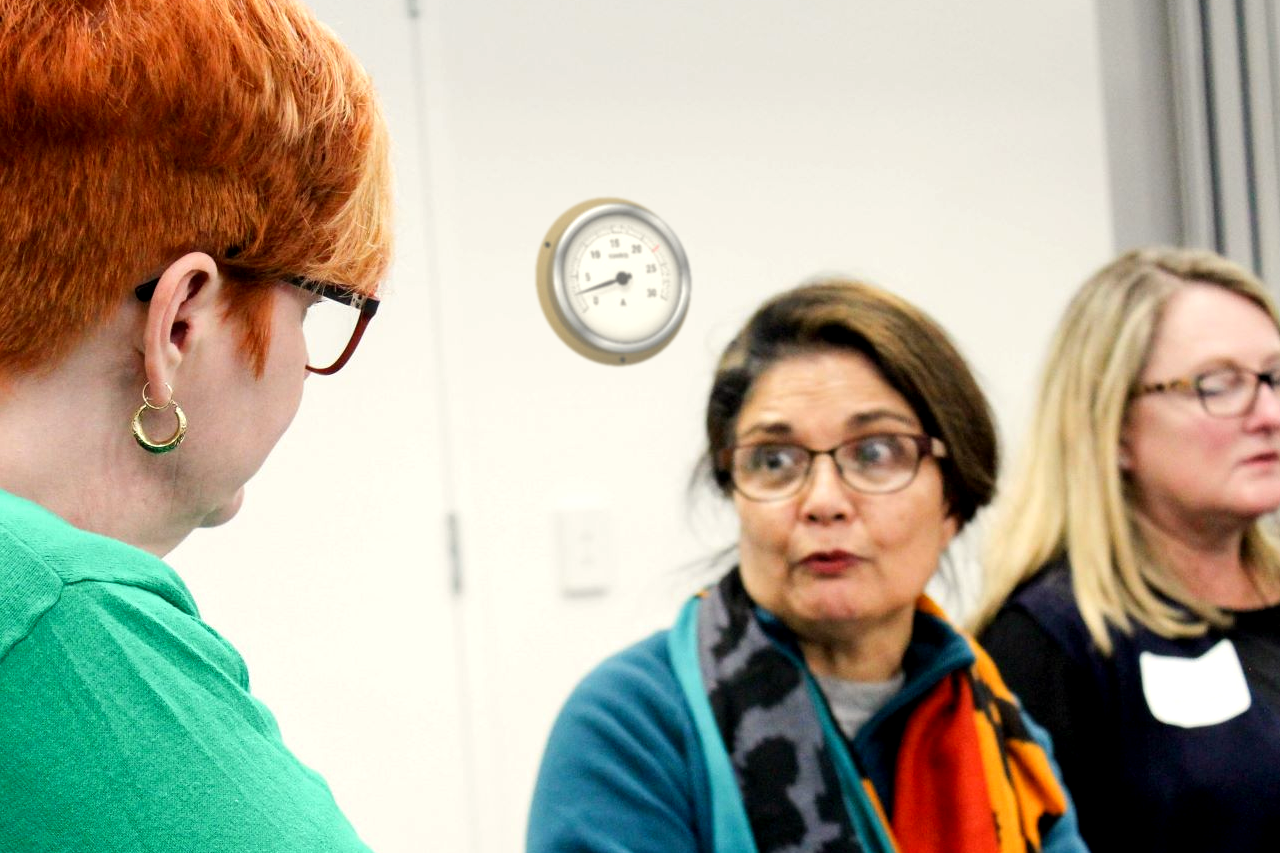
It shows 2.5 (A)
